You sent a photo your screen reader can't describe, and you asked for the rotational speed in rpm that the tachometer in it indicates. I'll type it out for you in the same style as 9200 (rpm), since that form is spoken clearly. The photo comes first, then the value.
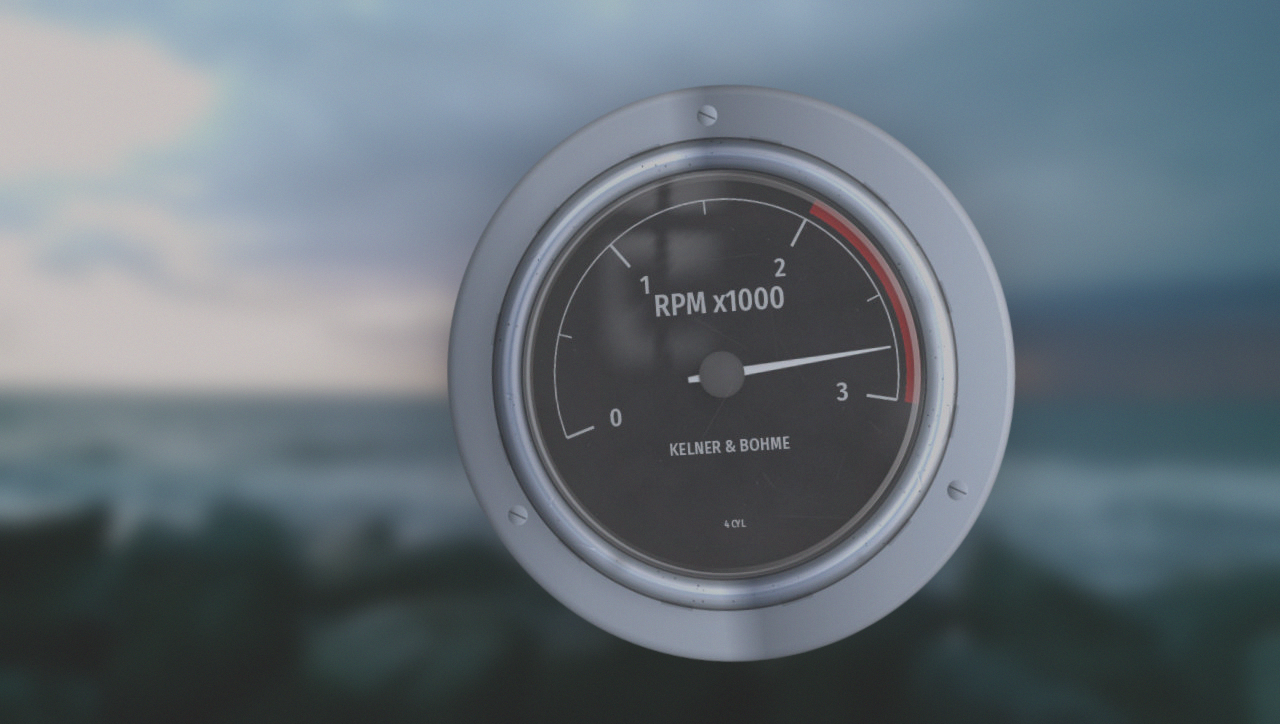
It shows 2750 (rpm)
